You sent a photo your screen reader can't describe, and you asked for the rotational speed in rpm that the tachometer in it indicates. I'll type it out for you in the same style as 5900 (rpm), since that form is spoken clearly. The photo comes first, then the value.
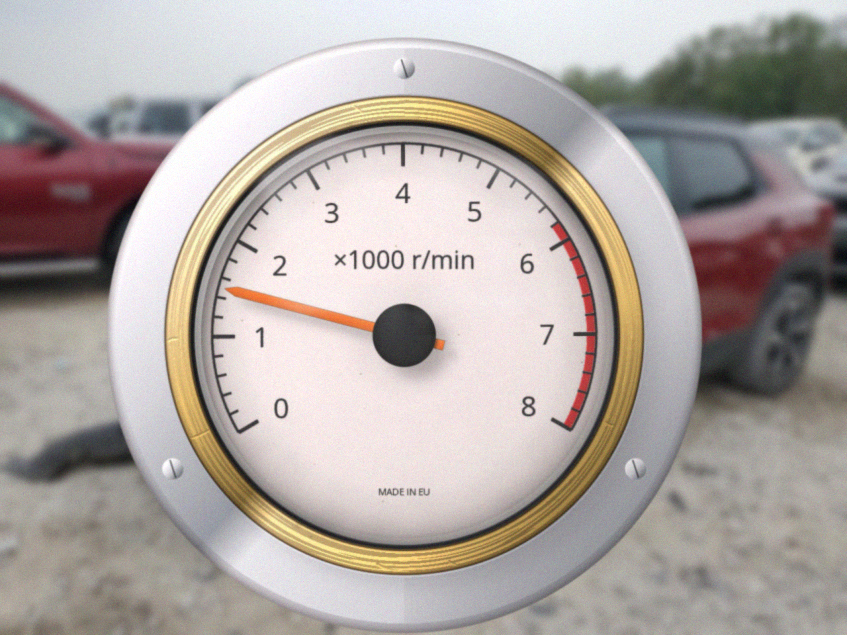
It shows 1500 (rpm)
